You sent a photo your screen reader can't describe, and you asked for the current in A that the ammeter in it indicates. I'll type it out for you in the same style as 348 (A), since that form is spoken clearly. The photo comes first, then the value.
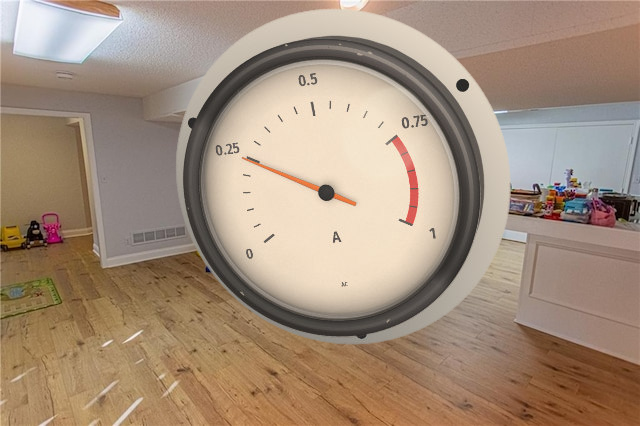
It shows 0.25 (A)
